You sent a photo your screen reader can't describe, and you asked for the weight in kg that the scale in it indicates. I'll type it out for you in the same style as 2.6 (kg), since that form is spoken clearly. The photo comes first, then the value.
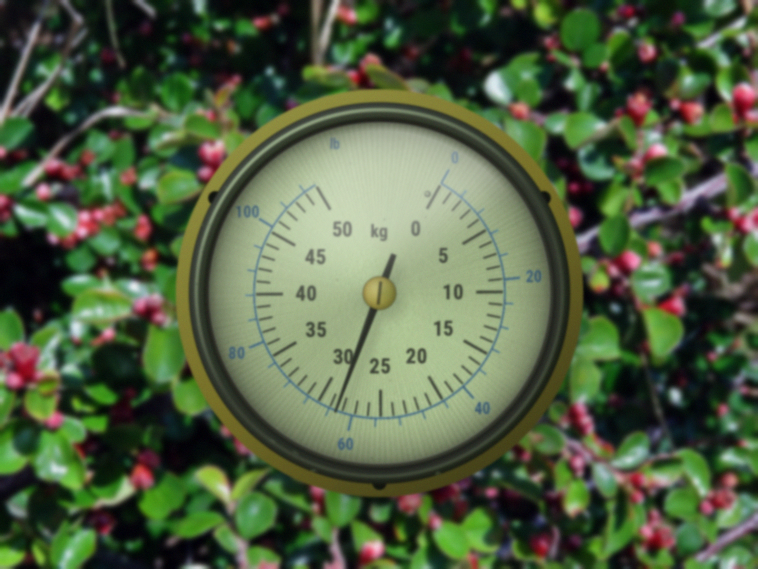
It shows 28.5 (kg)
